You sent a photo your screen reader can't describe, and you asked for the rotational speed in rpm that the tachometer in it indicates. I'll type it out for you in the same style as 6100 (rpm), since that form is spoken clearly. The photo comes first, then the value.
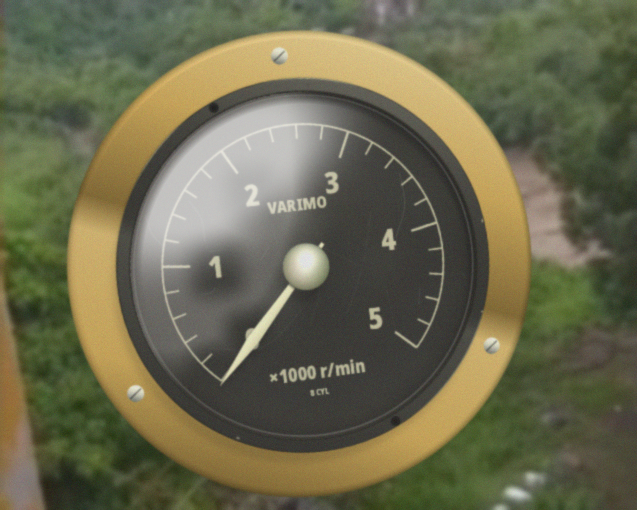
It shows 0 (rpm)
